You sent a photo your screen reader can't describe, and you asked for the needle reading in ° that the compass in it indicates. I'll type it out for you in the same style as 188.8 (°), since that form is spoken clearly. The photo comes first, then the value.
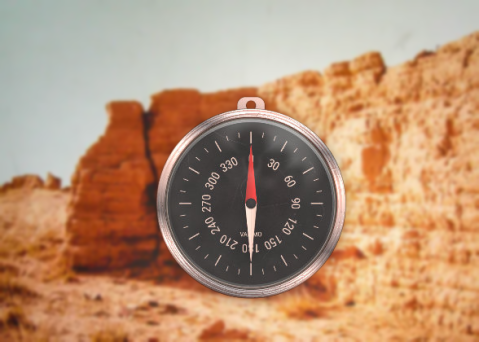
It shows 0 (°)
